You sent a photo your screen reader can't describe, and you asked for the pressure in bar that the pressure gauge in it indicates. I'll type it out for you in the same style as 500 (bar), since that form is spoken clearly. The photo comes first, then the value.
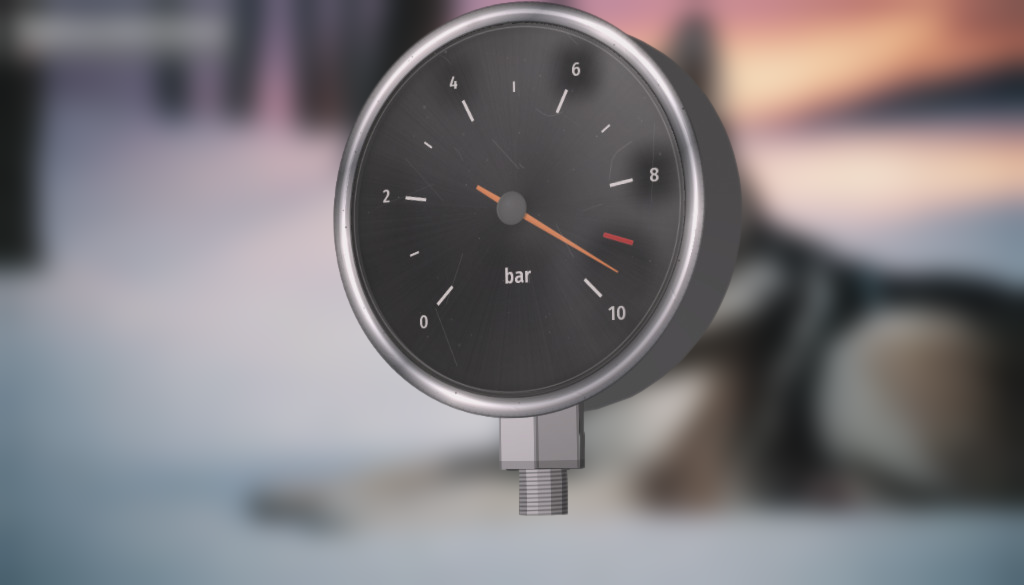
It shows 9.5 (bar)
